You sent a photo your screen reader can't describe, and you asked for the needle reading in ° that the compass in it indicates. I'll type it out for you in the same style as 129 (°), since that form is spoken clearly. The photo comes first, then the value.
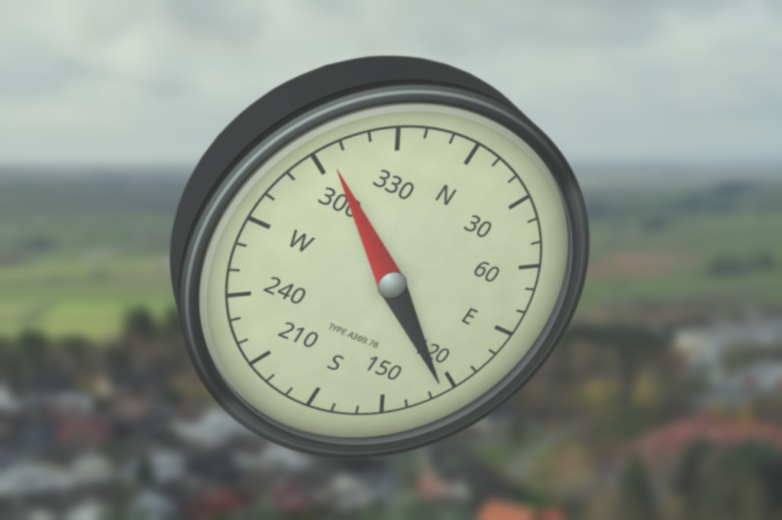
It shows 305 (°)
